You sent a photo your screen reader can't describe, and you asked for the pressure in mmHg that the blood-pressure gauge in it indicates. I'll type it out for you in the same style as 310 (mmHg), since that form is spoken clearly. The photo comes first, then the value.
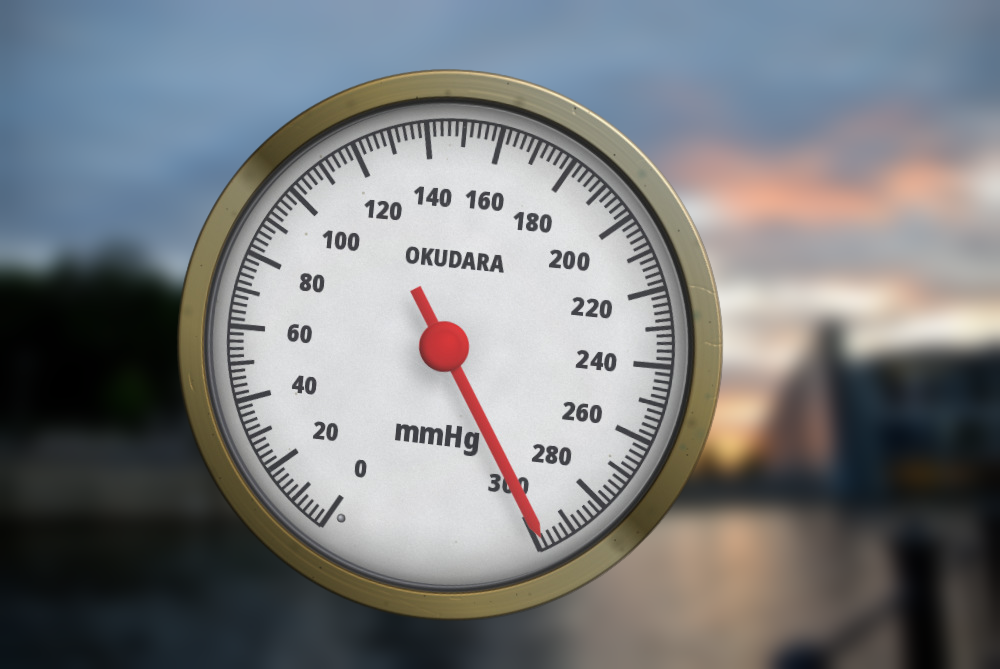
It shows 298 (mmHg)
